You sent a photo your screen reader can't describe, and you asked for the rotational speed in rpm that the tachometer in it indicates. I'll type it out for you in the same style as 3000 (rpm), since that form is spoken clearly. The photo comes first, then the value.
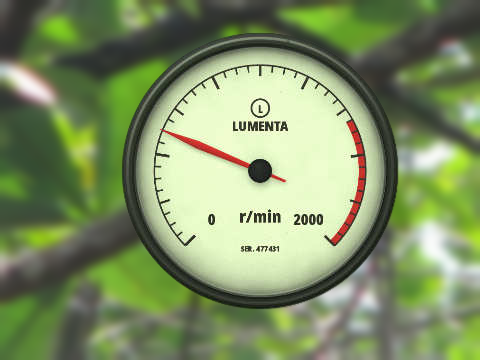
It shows 500 (rpm)
